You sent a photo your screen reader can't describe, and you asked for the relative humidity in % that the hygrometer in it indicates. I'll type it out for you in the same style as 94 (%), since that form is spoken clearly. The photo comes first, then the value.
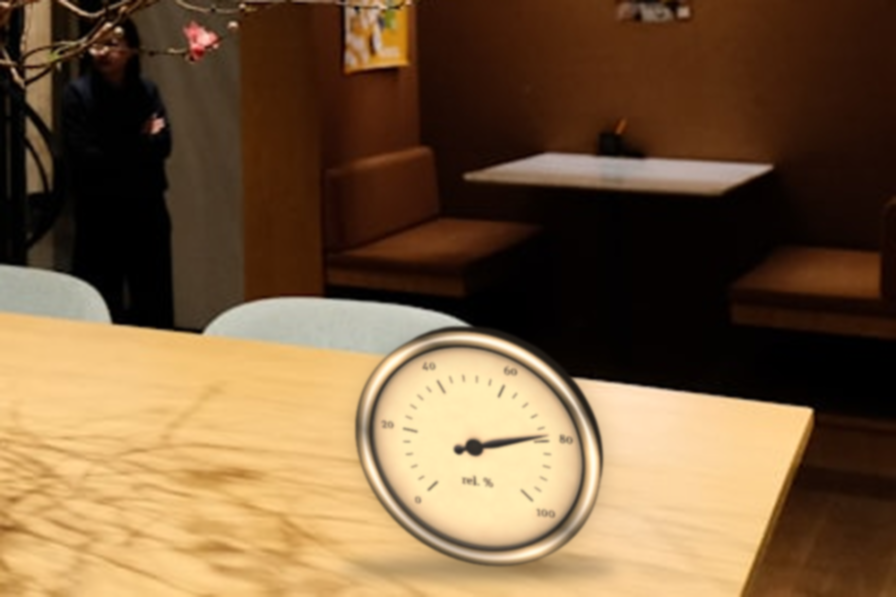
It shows 78 (%)
